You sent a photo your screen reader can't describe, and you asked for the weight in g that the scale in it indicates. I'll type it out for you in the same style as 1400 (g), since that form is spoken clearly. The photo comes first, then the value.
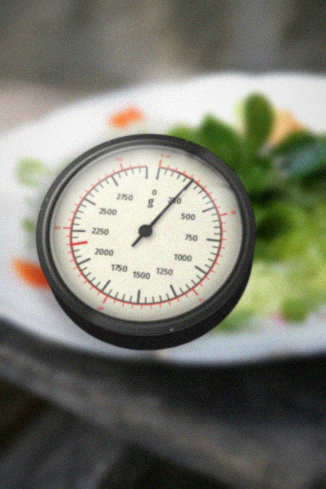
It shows 250 (g)
